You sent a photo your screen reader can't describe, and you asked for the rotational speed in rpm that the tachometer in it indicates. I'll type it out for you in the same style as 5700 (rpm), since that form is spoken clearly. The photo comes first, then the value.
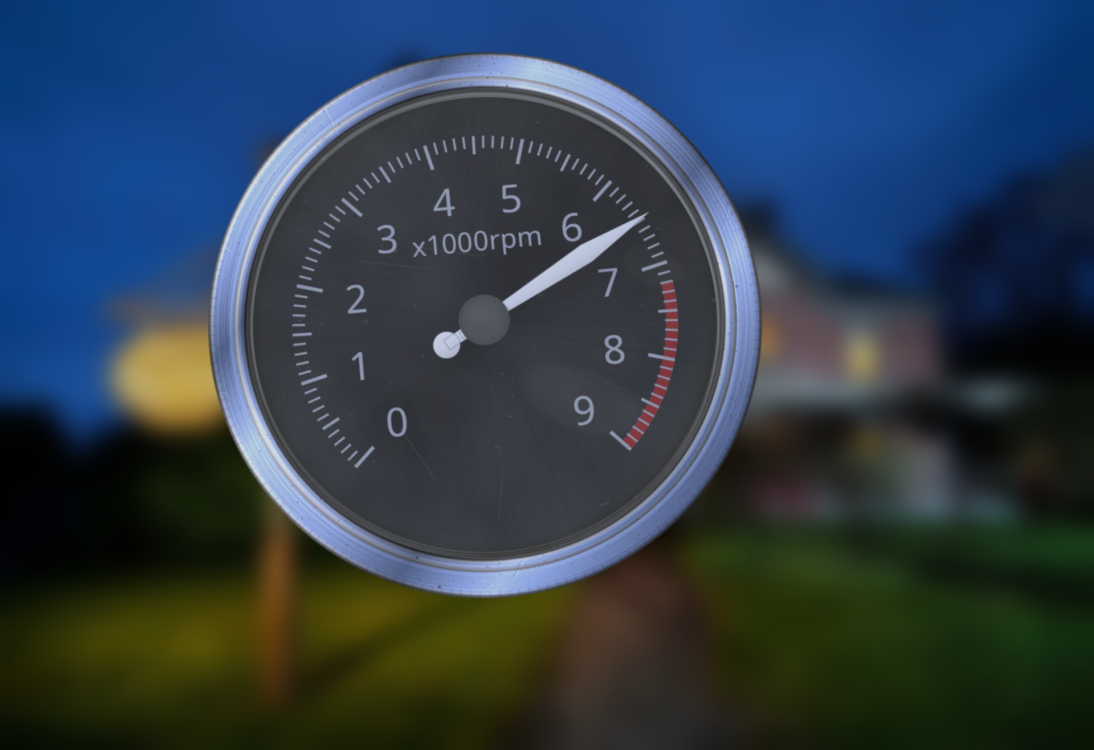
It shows 6500 (rpm)
